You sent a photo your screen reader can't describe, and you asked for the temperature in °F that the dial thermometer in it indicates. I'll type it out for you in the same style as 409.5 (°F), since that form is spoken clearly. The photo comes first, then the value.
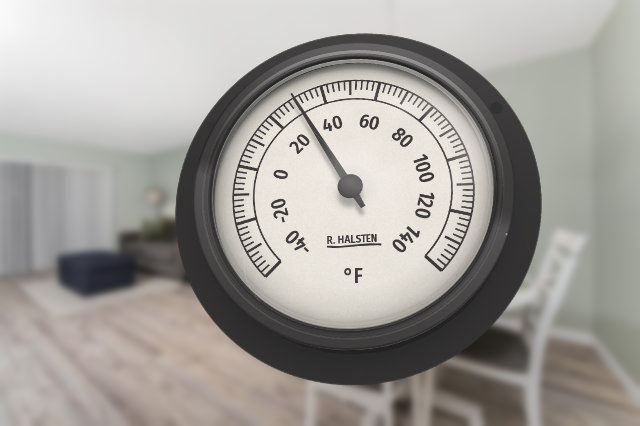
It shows 30 (°F)
